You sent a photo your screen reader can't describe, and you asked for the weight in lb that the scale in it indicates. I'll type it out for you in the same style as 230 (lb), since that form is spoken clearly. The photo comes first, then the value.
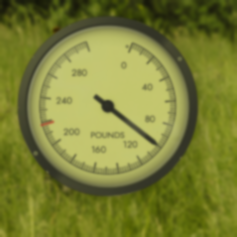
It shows 100 (lb)
